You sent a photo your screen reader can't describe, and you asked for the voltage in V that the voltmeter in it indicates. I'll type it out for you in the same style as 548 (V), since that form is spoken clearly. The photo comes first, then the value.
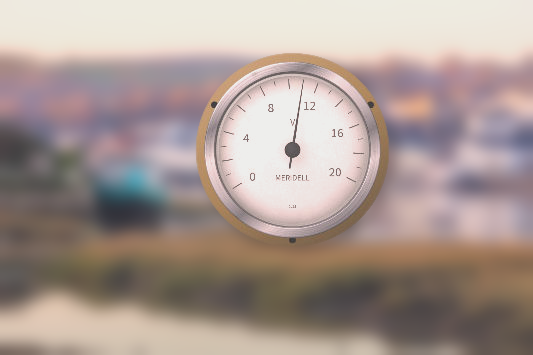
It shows 11 (V)
